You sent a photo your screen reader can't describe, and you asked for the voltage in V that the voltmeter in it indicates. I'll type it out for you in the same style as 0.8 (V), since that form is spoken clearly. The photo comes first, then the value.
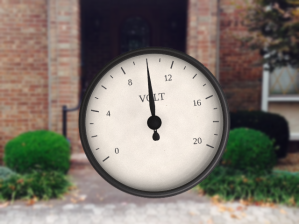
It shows 10 (V)
